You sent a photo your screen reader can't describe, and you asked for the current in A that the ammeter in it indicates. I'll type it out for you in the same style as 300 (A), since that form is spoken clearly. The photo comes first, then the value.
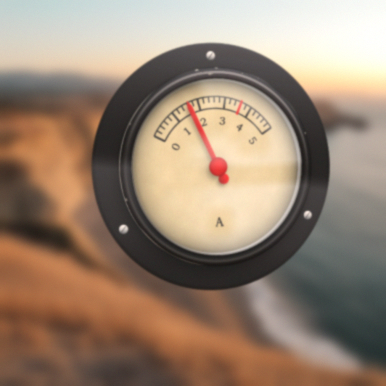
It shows 1.6 (A)
